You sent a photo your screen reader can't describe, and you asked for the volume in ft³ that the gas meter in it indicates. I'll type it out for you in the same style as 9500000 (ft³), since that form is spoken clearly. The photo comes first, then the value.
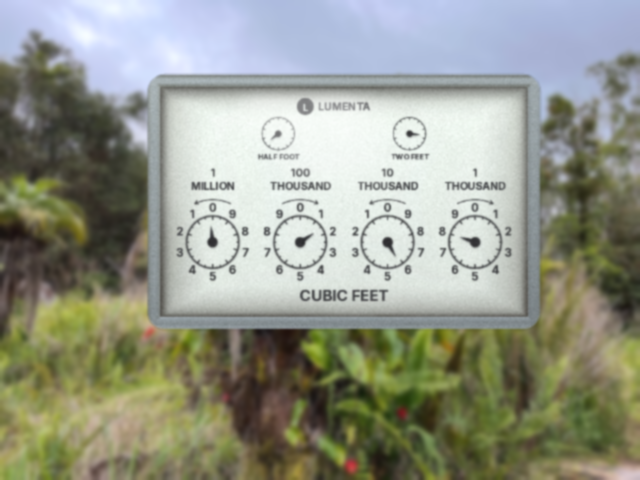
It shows 15800 (ft³)
